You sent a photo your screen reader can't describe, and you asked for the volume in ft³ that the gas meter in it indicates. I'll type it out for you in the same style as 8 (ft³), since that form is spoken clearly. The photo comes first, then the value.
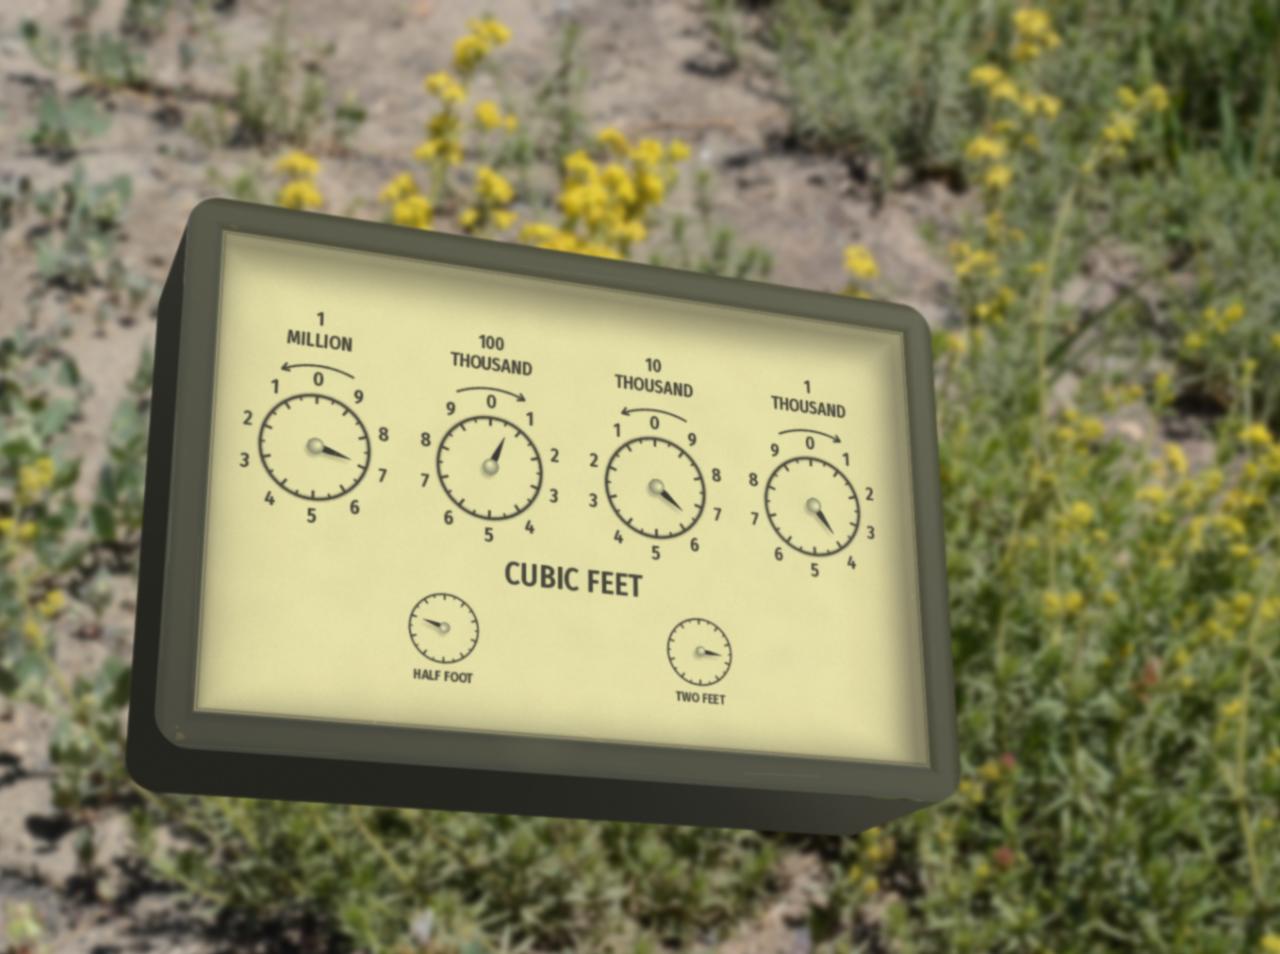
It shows 706400 (ft³)
